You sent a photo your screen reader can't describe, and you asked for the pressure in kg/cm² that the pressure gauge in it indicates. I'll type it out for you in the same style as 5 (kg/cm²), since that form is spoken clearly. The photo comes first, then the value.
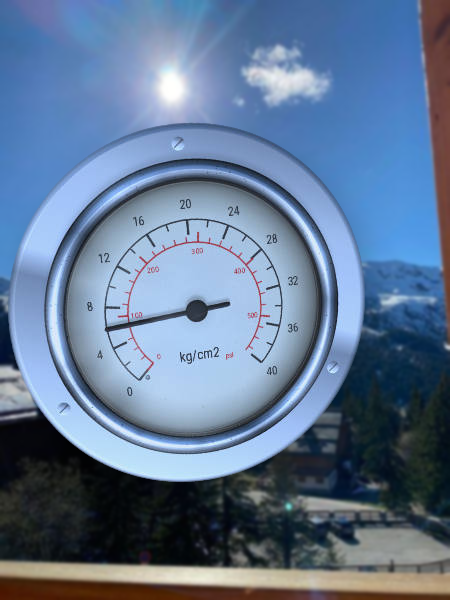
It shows 6 (kg/cm²)
